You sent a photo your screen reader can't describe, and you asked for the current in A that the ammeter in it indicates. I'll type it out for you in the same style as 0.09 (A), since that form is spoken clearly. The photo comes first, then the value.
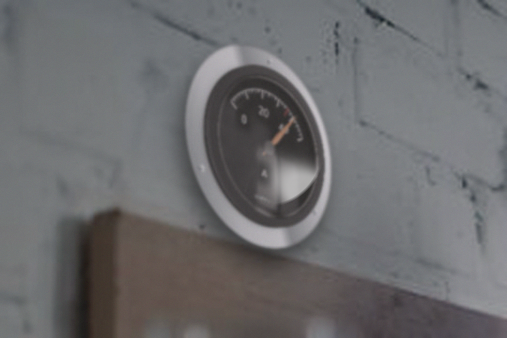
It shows 40 (A)
